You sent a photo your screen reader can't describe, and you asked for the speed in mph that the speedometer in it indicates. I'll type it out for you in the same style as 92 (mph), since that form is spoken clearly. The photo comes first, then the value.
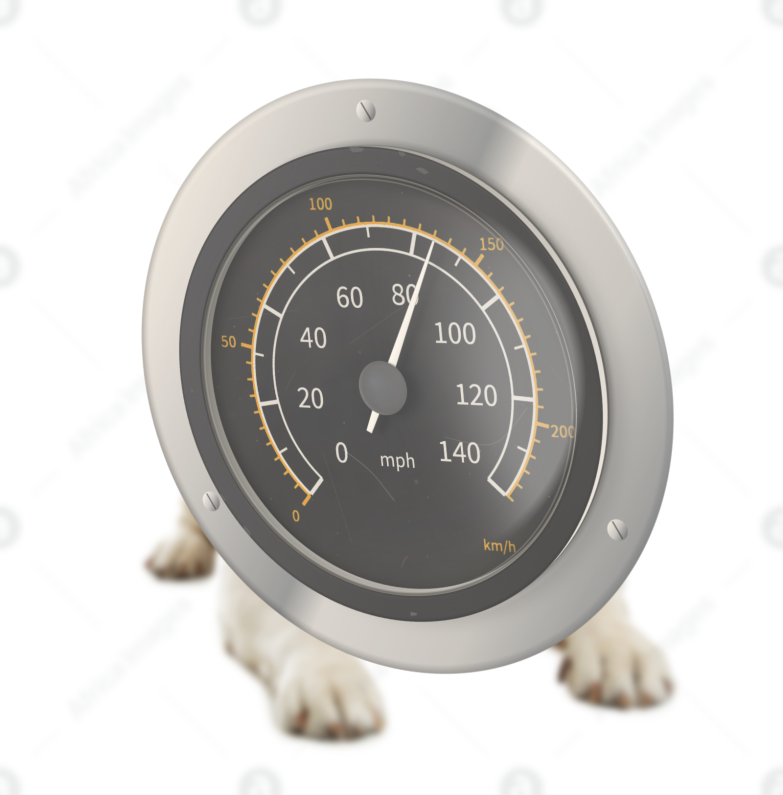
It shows 85 (mph)
